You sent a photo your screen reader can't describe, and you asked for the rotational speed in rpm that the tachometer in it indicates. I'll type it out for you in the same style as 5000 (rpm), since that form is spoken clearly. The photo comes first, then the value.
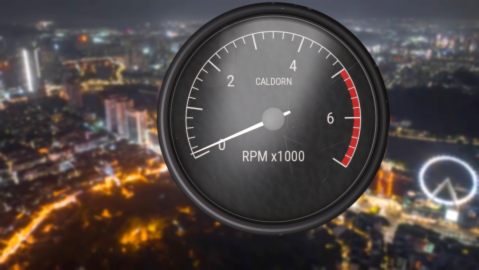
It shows 100 (rpm)
